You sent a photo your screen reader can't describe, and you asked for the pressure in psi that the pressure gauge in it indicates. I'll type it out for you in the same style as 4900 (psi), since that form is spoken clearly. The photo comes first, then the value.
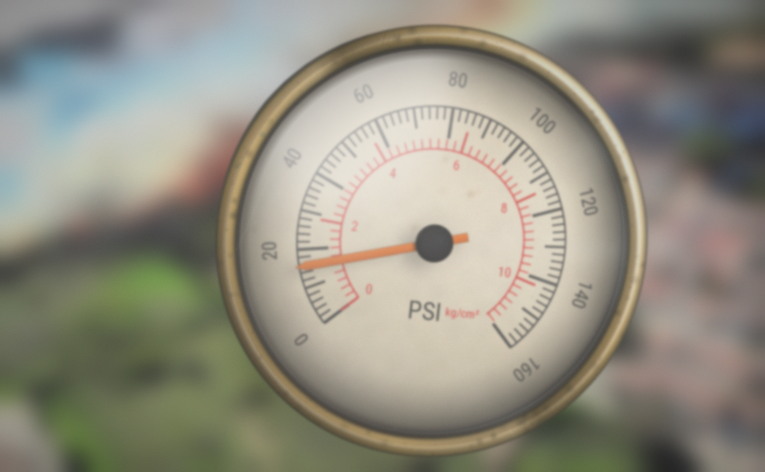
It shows 16 (psi)
